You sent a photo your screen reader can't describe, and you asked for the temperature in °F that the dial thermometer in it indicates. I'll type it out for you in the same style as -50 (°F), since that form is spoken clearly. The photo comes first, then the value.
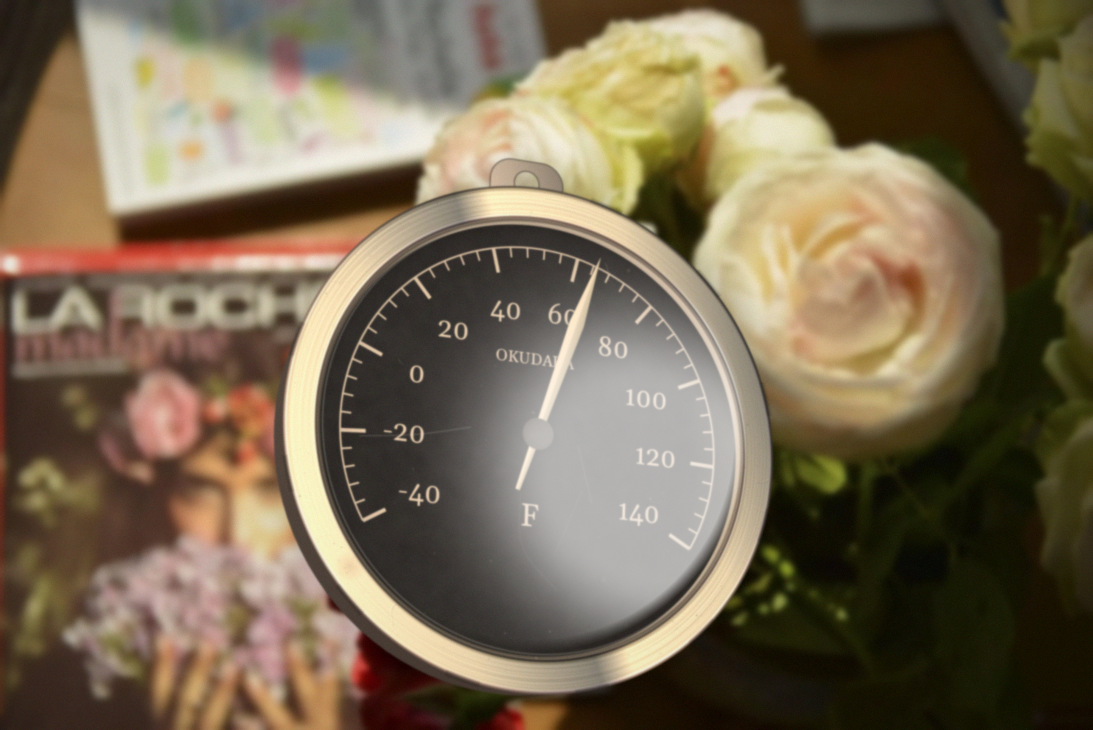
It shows 64 (°F)
